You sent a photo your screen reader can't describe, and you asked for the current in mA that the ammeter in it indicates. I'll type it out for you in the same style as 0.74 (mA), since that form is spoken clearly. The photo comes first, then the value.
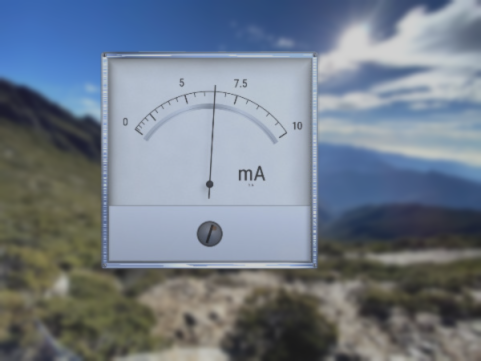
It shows 6.5 (mA)
